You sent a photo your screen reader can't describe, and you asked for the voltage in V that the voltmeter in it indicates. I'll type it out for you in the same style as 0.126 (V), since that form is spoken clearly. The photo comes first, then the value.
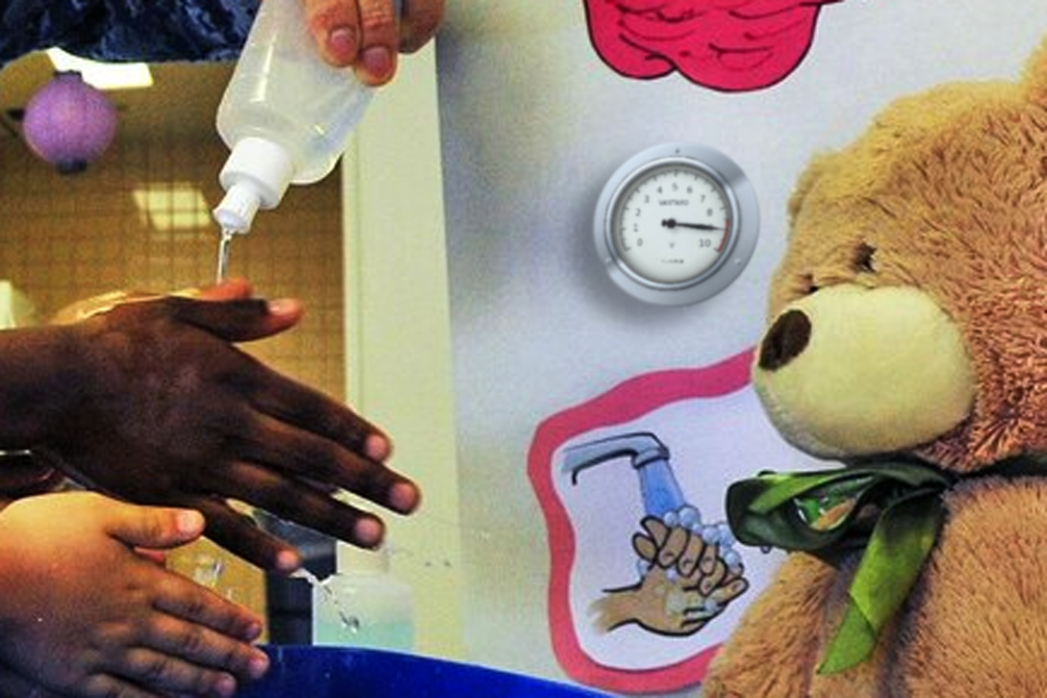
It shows 9 (V)
